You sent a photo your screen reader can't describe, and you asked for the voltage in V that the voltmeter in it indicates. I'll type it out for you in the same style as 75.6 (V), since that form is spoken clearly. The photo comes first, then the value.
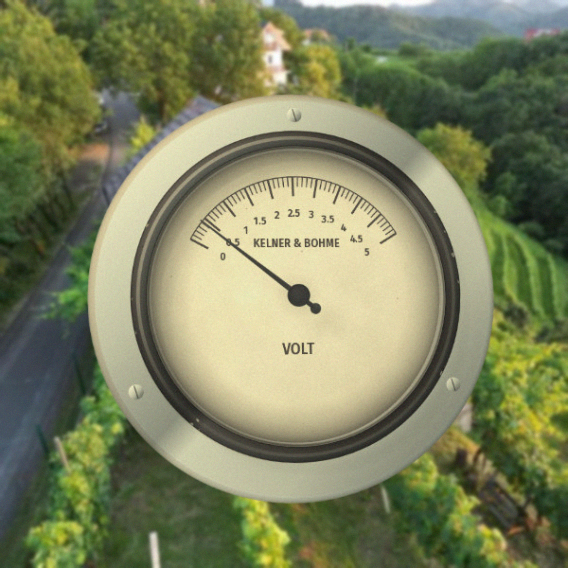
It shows 0.4 (V)
